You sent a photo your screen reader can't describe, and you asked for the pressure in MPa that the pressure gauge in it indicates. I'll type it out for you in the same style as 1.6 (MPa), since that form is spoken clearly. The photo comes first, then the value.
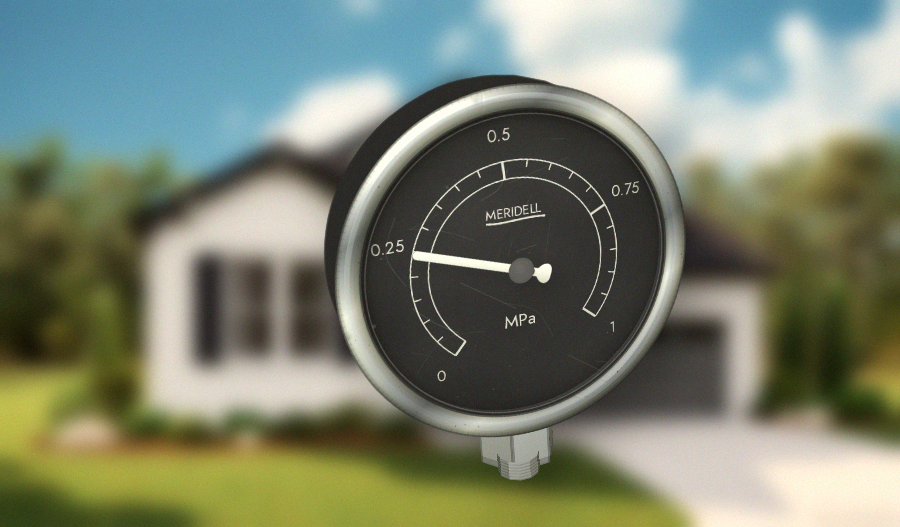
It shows 0.25 (MPa)
